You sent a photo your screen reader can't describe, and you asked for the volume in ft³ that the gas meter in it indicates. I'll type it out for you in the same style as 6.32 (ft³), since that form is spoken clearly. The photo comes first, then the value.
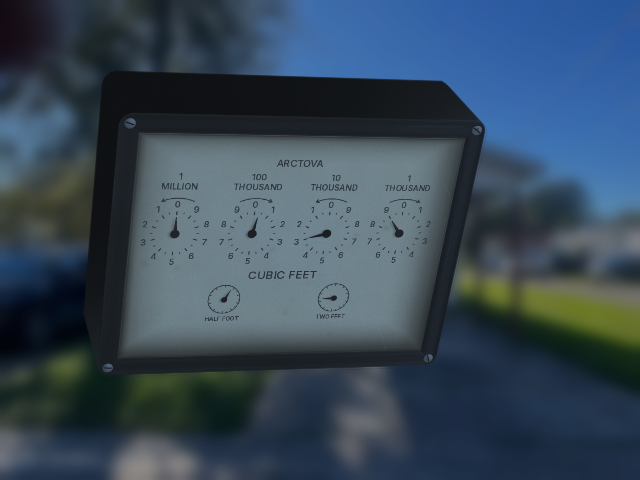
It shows 2900 (ft³)
